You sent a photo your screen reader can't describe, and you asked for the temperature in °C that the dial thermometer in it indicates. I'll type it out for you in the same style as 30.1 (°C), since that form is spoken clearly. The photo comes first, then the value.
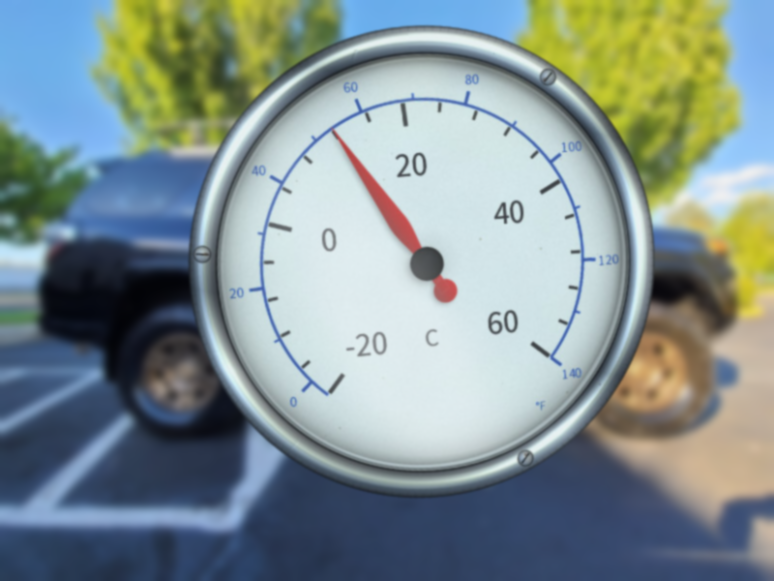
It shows 12 (°C)
